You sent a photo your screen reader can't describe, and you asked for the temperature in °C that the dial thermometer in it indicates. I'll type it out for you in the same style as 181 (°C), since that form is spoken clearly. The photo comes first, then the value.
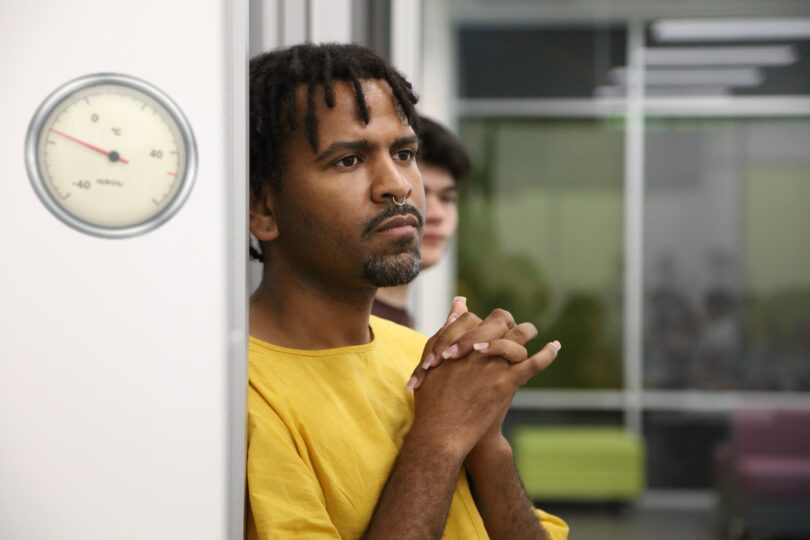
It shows -16 (°C)
